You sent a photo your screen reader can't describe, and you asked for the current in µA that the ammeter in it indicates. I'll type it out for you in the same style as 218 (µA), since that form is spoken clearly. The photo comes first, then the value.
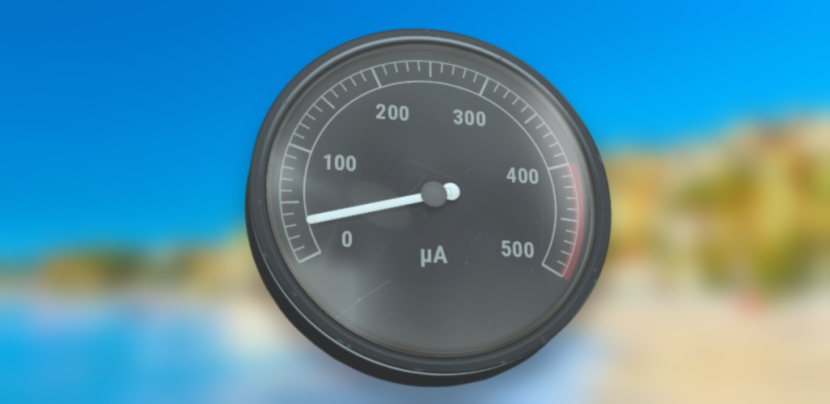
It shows 30 (µA)
